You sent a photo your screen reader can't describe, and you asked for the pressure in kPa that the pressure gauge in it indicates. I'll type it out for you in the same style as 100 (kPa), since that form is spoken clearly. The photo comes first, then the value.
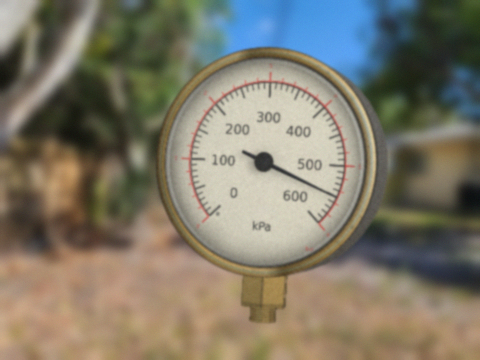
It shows 550 (kPa)
